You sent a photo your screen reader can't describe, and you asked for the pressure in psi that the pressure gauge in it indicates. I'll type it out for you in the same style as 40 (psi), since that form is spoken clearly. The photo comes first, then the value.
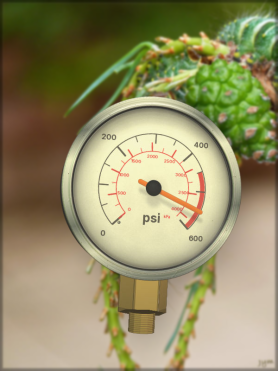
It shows 550 (psi)
